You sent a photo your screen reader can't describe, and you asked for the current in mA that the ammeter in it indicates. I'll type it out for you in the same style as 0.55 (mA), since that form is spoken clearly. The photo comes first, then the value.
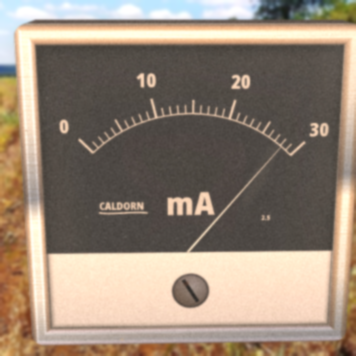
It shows 28 (mA)
